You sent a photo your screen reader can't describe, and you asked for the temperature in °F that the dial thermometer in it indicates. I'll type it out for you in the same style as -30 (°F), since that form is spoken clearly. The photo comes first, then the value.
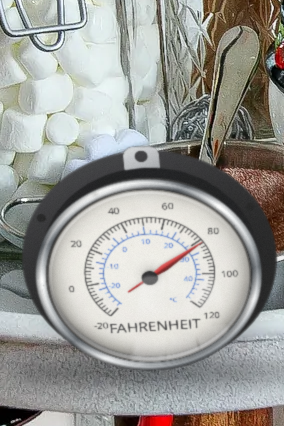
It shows 80 (°F)
